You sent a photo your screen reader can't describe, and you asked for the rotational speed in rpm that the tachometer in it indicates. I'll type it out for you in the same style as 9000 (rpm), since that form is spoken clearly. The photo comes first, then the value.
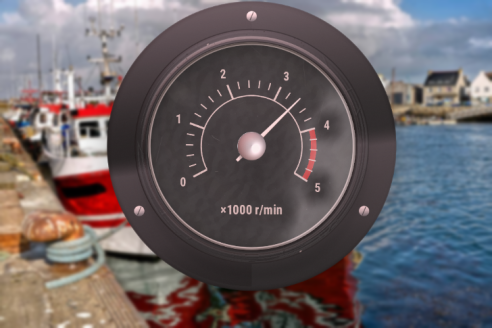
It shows 3400 (rpm)
